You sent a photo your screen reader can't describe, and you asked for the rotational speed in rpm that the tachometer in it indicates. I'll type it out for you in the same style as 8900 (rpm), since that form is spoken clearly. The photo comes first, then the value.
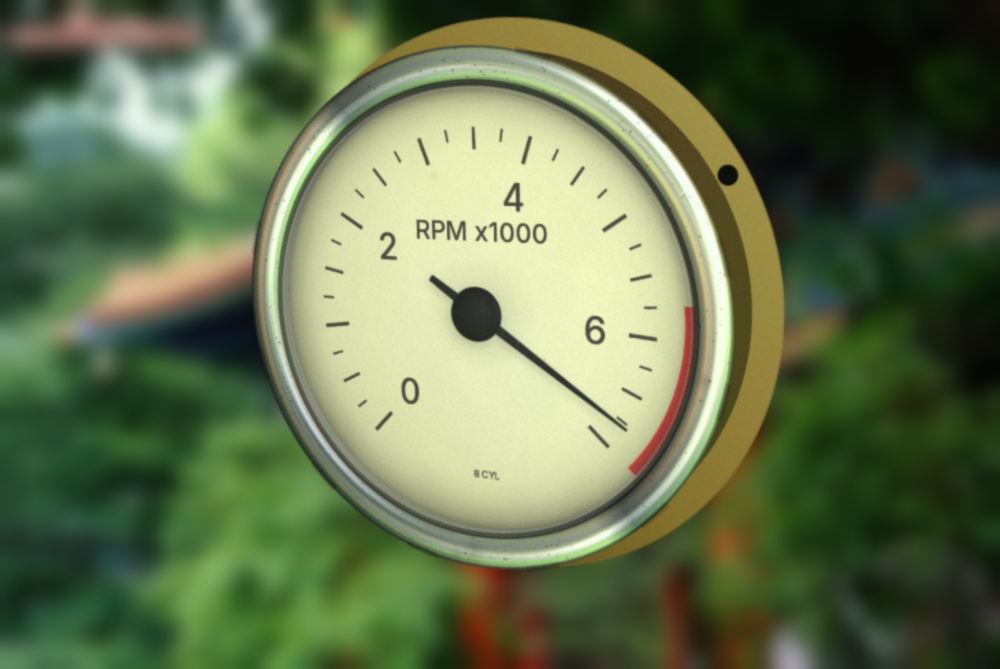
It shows 6750 (rpm)
